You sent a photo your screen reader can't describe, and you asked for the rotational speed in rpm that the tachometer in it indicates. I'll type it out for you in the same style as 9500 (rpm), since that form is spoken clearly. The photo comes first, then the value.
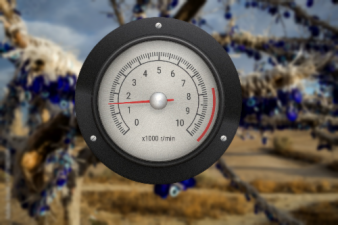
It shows 1500 (rpm)
